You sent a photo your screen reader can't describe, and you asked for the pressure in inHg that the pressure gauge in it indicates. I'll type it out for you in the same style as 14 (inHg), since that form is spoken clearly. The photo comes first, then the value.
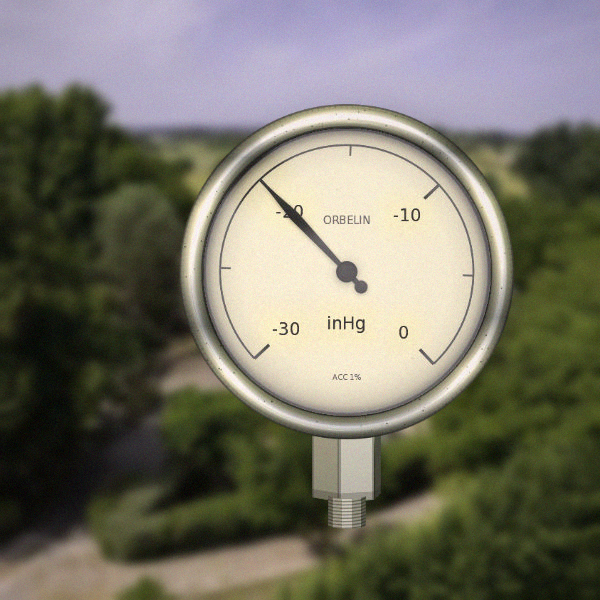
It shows -20 (inHg)
